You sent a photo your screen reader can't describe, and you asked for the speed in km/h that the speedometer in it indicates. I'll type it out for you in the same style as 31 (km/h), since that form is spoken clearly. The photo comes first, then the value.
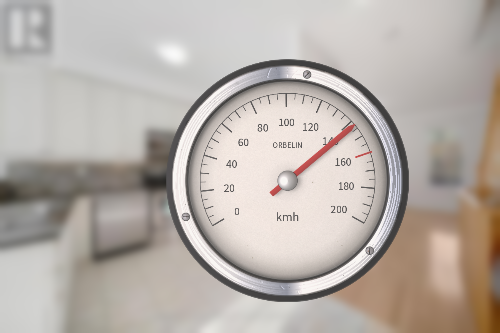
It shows 142.5 (km/h)
